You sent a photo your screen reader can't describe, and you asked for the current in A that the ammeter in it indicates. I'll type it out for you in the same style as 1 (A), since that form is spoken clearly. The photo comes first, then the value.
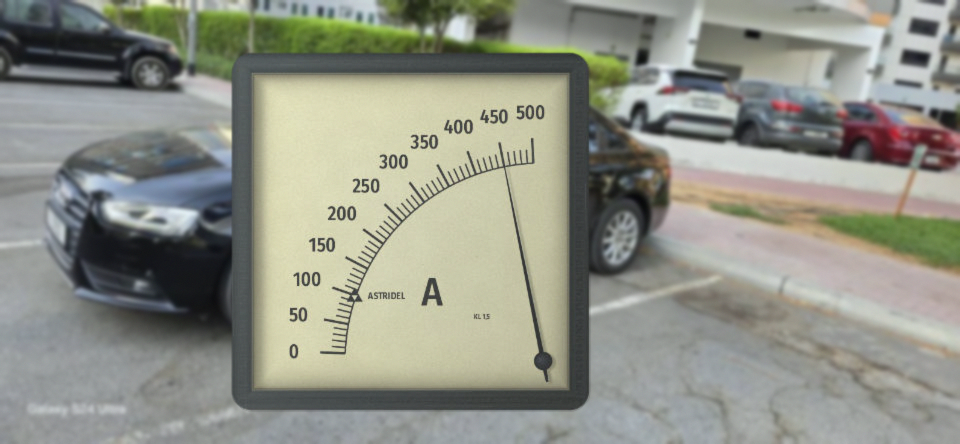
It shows 450 (A)
